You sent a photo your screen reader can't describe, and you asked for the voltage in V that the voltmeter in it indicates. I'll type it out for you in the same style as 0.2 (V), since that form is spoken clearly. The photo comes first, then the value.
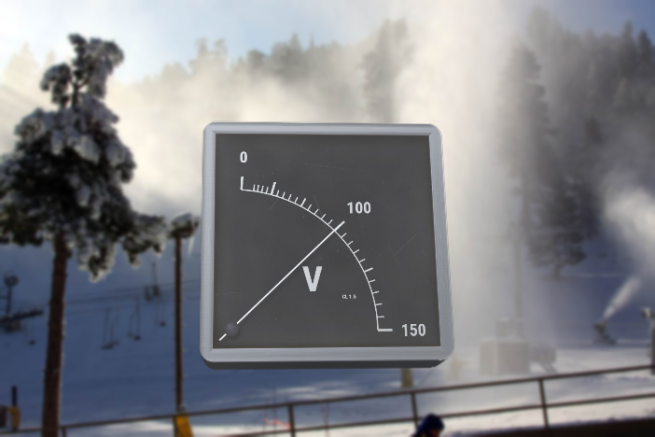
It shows 100 (V)
